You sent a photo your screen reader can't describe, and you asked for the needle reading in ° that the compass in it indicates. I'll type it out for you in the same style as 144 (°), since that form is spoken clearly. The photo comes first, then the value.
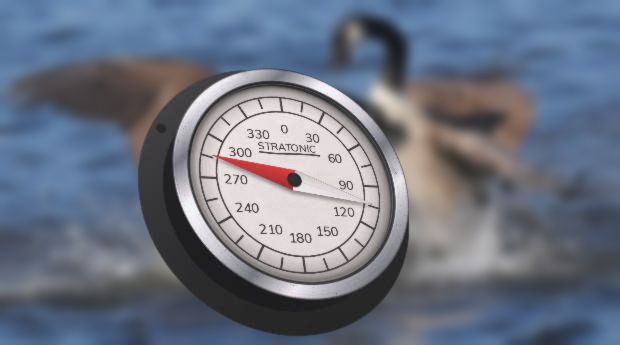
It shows 285 (°)
